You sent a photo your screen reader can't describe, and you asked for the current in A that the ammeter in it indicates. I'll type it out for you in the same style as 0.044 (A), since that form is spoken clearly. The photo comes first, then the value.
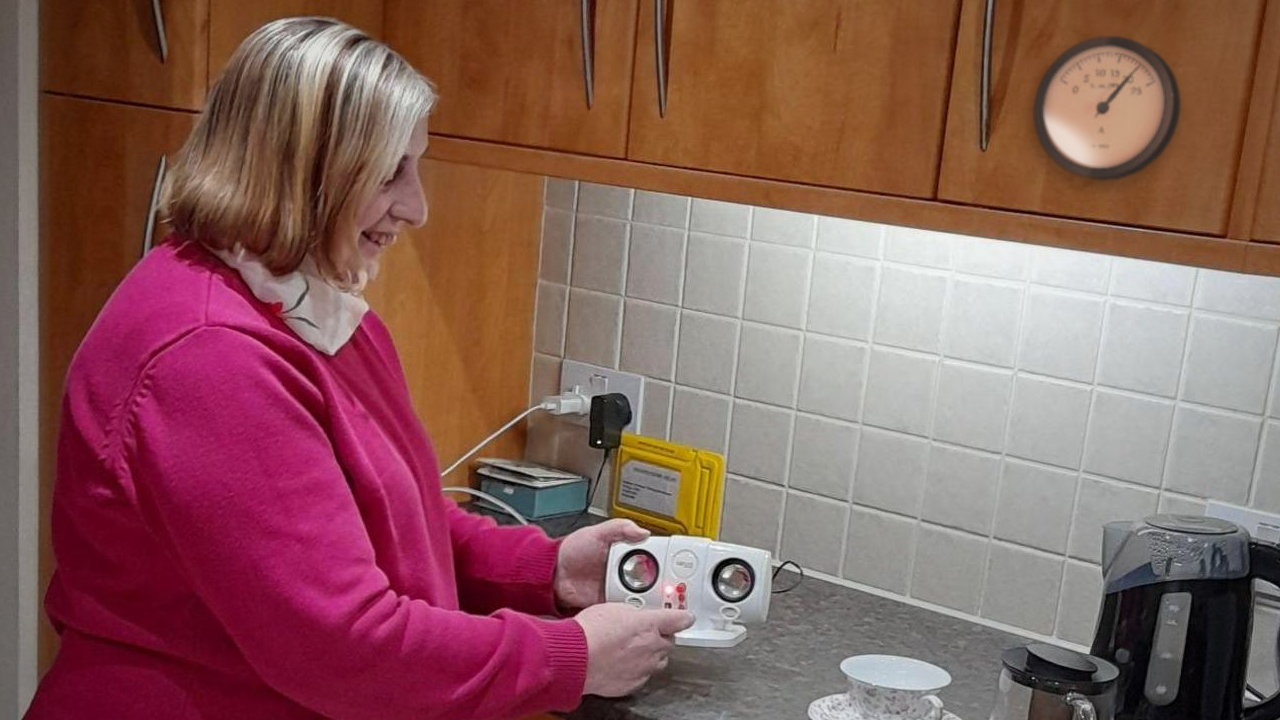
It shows 20 (A)
